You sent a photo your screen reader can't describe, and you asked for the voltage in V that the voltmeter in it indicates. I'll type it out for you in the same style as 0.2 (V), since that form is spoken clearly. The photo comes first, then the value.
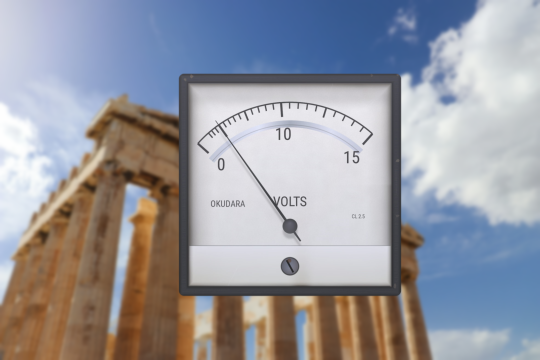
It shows 5 (V)
